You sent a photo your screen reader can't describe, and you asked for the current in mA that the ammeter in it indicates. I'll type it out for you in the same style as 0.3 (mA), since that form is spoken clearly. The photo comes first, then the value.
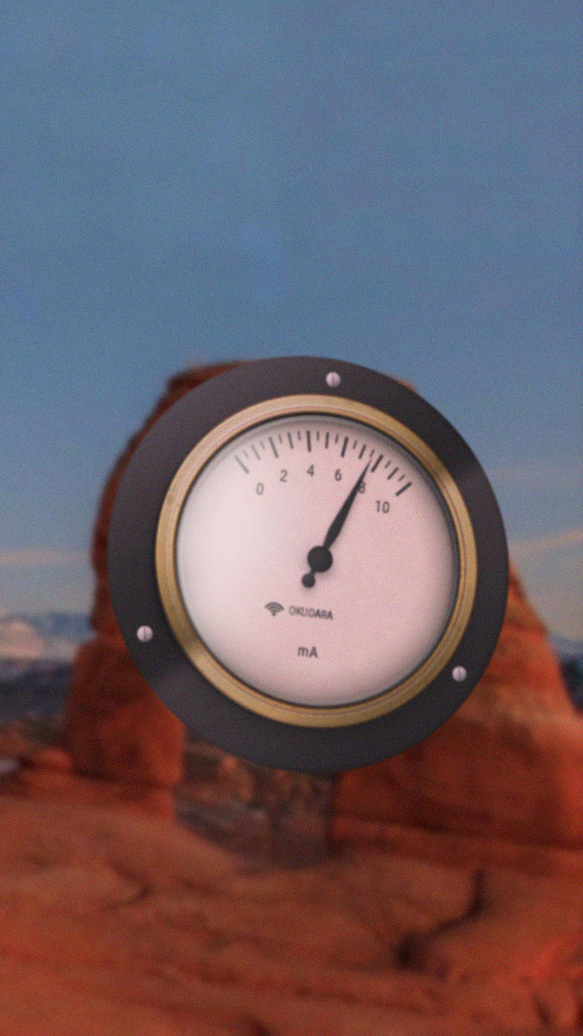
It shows 7.5 (mA)
